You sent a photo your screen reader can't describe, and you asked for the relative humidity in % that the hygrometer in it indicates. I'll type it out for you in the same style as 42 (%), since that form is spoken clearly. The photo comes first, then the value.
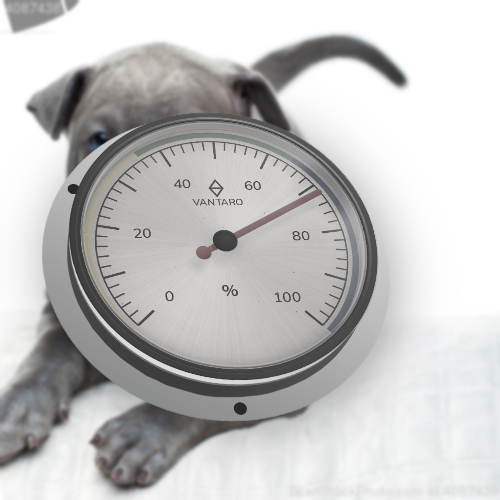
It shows 72 (%)
